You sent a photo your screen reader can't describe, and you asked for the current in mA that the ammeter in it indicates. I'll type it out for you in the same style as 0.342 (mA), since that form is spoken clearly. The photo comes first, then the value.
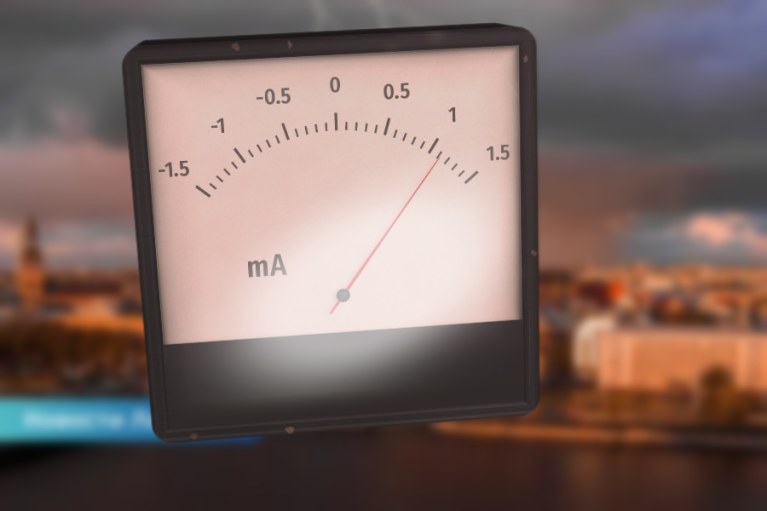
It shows 1.1 (mA)
